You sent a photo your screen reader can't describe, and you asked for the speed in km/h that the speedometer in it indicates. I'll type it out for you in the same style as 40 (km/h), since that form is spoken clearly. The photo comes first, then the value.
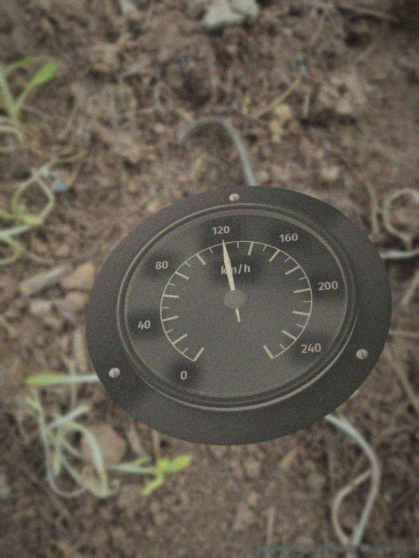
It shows 120 (km/h)
